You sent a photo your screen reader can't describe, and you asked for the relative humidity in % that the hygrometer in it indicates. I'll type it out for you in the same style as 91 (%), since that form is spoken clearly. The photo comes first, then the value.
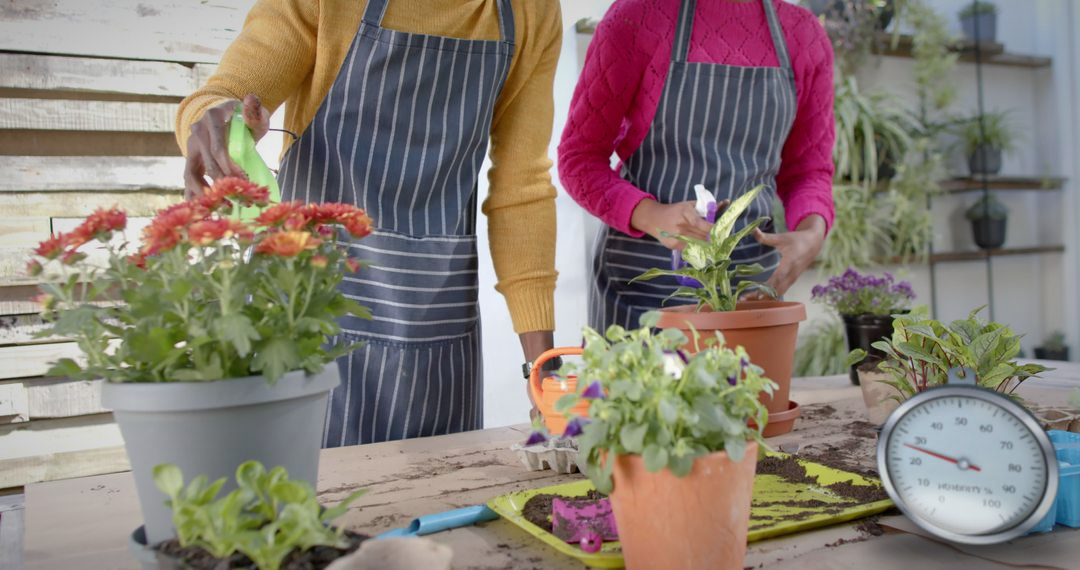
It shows 26 (%)
